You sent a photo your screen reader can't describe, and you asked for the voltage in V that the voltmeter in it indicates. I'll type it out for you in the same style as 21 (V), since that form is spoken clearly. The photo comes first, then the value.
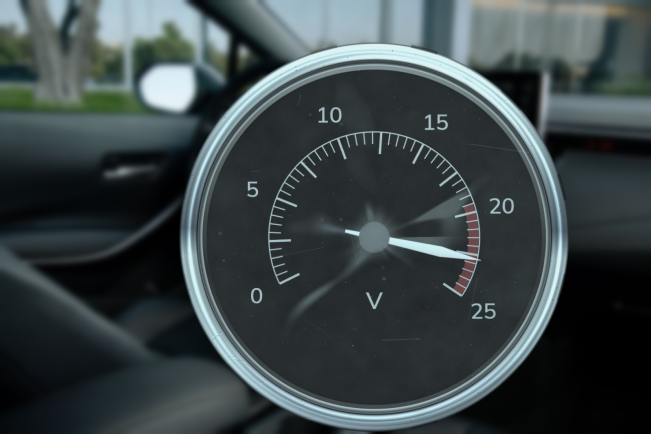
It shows 22.75 (V)
